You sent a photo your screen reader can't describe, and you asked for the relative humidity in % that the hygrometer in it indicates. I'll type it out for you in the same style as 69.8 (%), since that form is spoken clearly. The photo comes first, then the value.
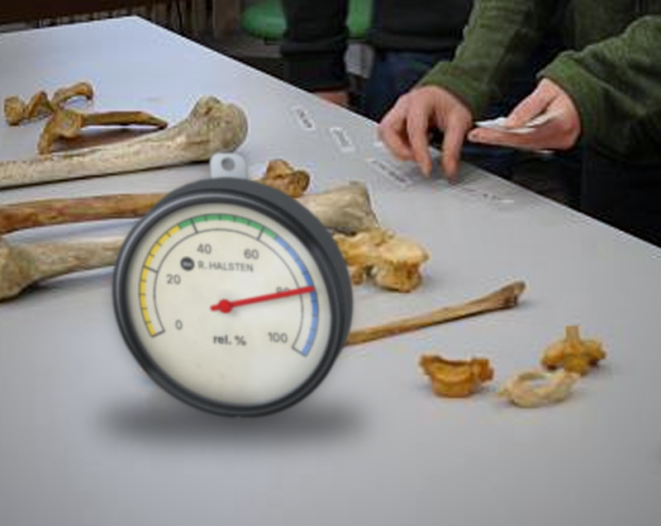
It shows 80 (%)
